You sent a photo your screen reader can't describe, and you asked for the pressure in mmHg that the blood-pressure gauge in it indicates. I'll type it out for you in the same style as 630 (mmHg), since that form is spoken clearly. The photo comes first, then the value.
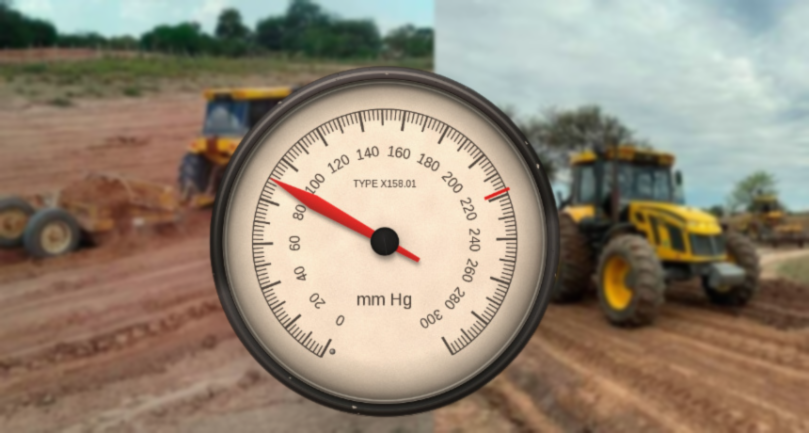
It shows 90 (mmHg)
